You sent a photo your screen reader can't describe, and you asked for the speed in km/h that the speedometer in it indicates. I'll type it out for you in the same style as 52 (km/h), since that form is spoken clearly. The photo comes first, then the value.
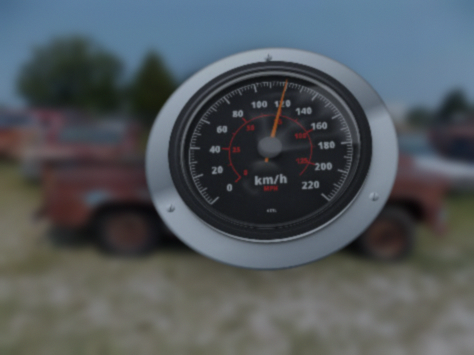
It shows 120 (km/h)
